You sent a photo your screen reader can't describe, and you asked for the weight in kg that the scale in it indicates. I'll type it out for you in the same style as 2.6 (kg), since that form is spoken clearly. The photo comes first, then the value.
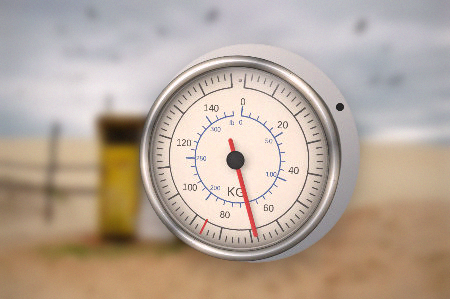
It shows 68 (kg)
